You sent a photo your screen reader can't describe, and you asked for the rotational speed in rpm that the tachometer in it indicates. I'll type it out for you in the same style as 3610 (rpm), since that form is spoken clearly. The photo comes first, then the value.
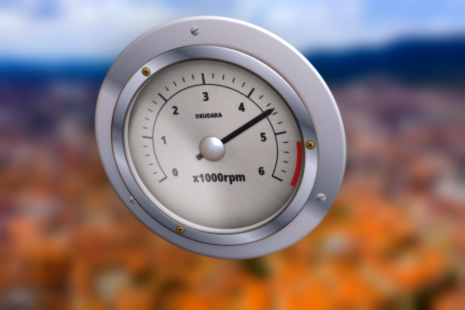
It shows 4500 (rpm)
